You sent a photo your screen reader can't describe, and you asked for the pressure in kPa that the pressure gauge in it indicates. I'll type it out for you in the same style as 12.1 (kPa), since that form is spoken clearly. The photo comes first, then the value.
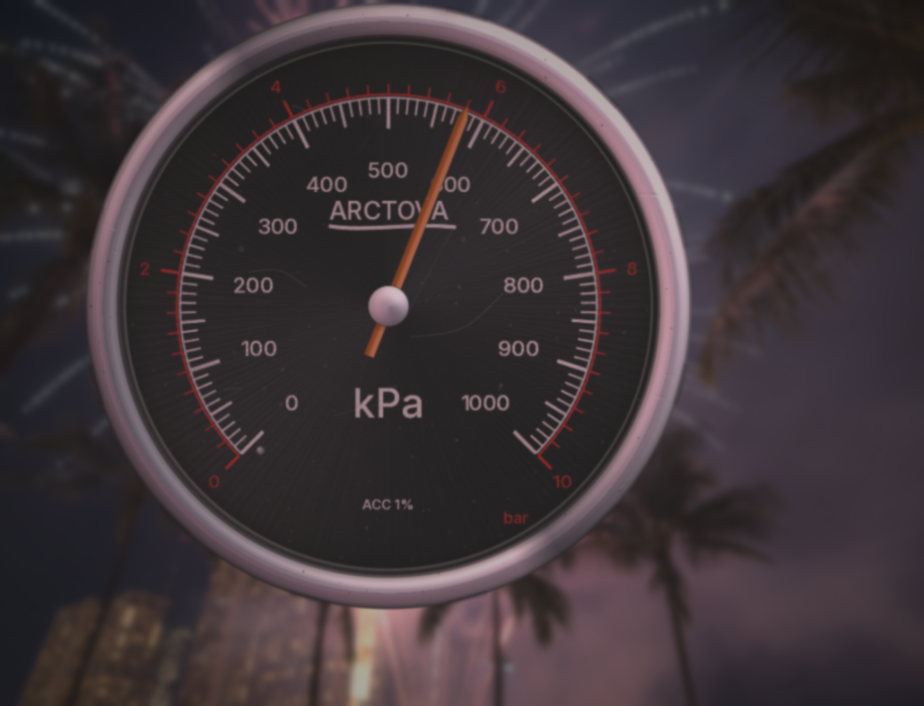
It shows 580 (kPa)
